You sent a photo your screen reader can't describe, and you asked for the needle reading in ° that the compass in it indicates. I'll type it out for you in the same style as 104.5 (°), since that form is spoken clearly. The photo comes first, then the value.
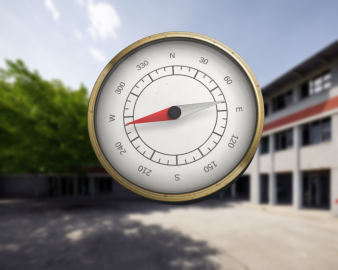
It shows 260 (°)
